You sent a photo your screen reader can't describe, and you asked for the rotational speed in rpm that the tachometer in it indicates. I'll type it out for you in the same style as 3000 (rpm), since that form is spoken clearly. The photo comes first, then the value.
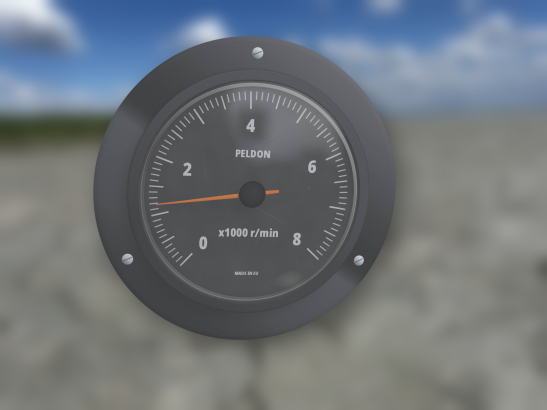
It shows 1200 (rpm)
